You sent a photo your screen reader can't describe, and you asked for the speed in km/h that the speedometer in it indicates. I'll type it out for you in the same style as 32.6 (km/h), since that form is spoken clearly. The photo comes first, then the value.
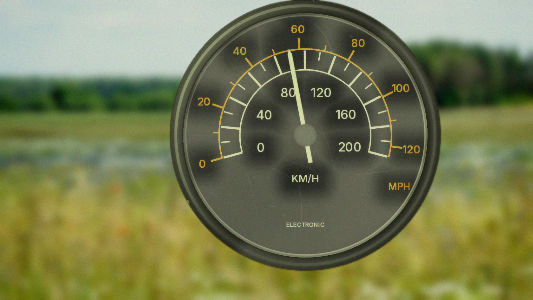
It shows 90 (km/h)
